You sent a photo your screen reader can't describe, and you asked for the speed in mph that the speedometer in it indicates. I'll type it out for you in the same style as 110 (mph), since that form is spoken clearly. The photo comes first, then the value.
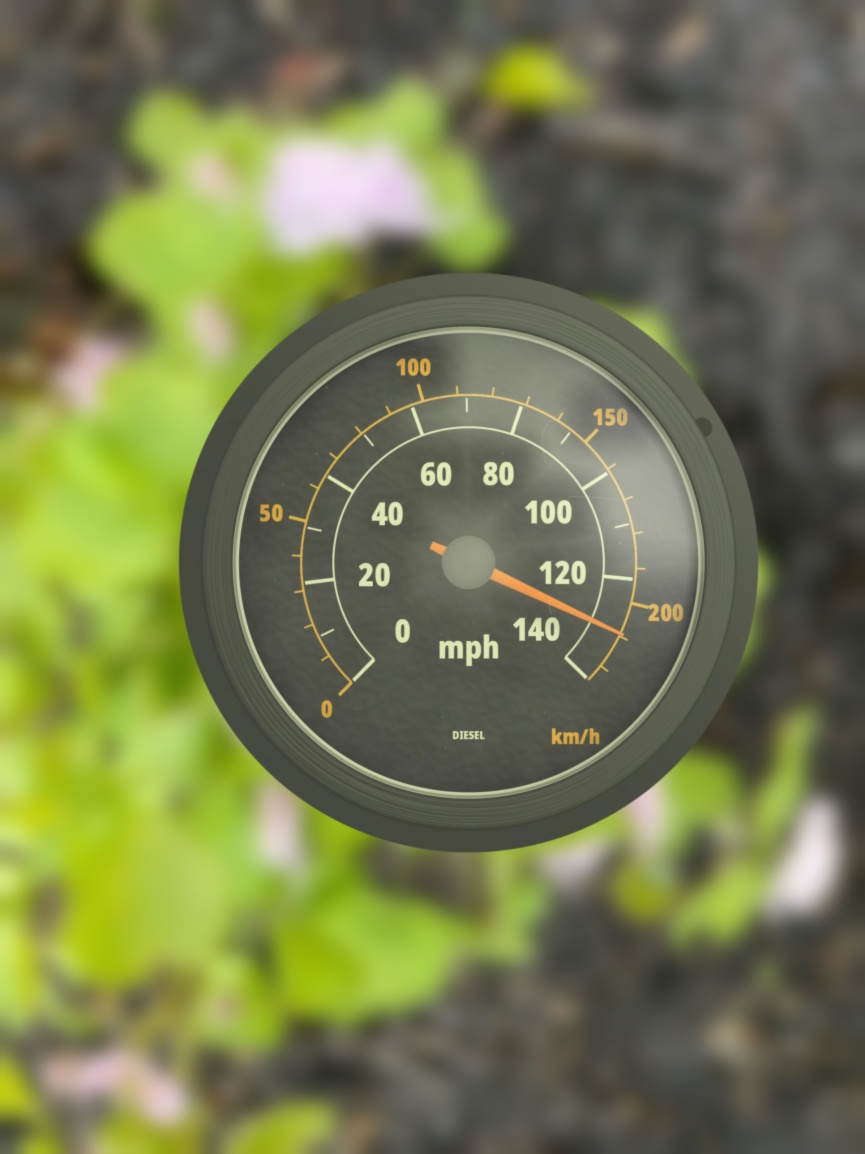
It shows 130 (mph)
